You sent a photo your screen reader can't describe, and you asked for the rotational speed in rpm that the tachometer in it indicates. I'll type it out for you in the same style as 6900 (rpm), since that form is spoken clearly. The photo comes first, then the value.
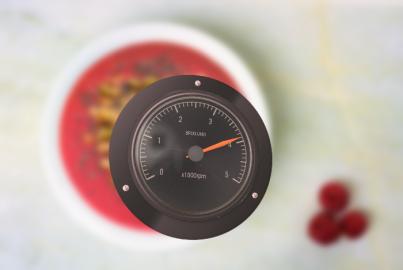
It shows 3900 (rpm)
